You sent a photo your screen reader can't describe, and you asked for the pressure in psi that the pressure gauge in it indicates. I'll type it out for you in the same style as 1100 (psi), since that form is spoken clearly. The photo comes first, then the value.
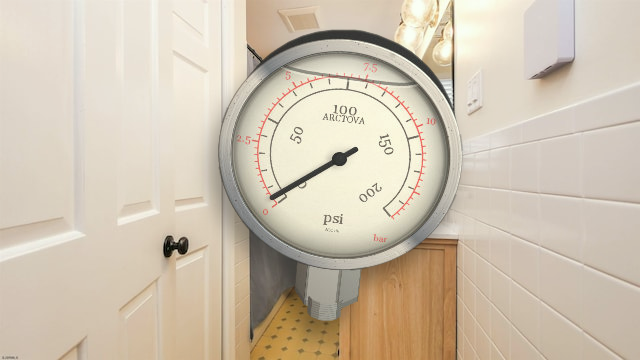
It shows 5 (psi)
